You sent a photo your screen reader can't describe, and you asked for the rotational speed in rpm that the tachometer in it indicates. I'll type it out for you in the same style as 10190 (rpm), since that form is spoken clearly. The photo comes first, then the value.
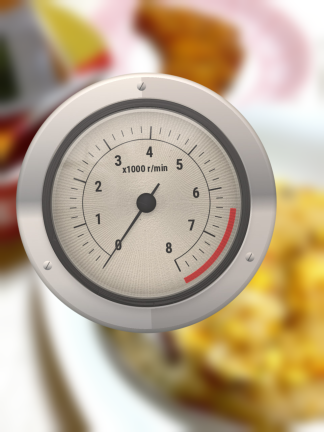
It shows 0 (rpm)
